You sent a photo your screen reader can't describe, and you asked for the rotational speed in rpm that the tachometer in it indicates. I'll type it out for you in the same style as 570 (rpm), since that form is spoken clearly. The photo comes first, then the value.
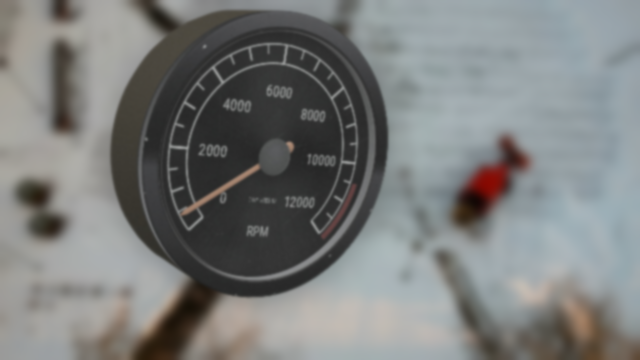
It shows 500 (rpm)
